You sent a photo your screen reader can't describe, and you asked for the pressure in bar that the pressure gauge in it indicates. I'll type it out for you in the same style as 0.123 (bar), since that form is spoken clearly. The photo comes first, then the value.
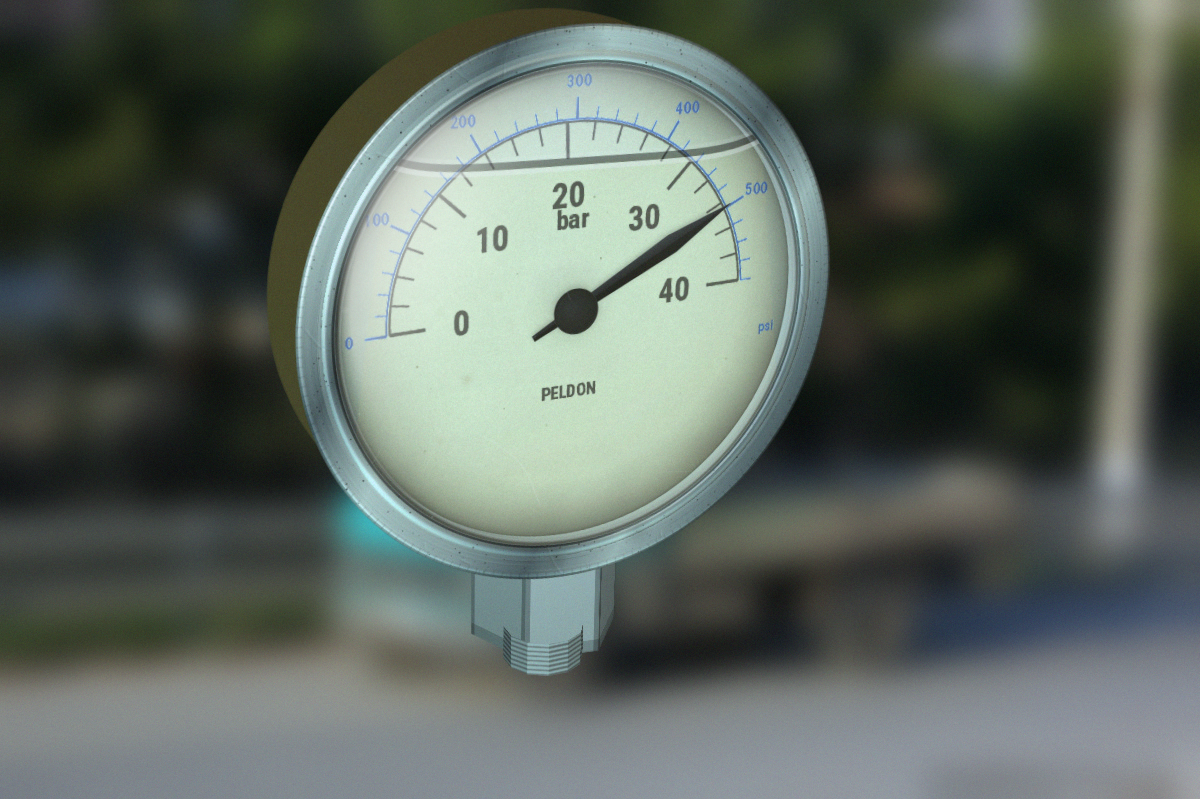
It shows 34 (bar)
